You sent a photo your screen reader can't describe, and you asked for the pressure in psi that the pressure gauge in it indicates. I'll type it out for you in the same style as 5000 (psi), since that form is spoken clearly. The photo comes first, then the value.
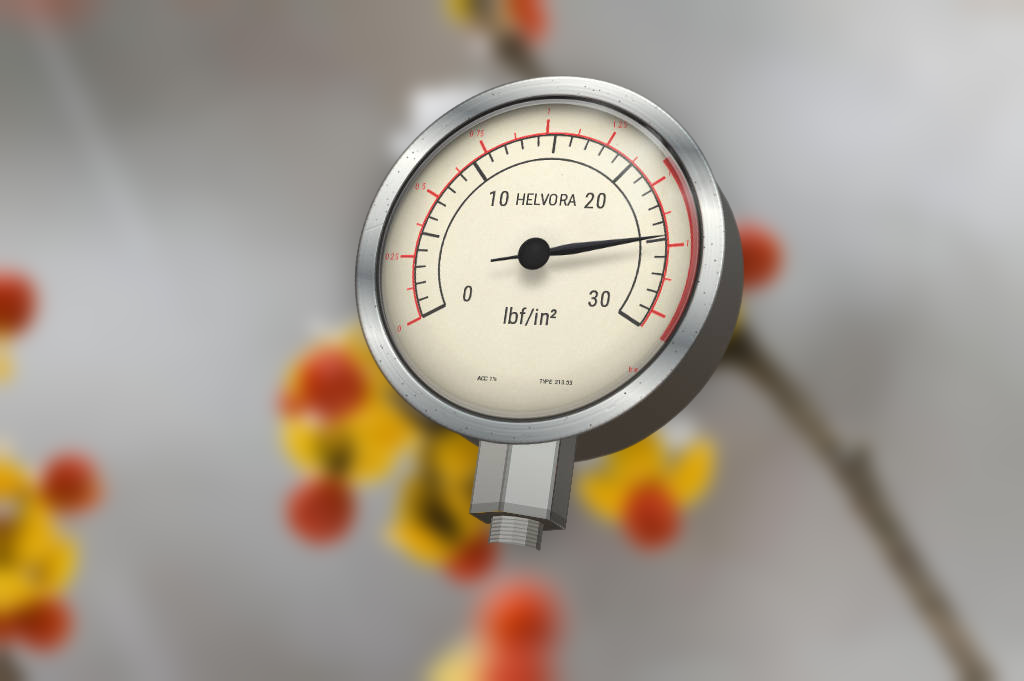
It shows 25 (psi)
